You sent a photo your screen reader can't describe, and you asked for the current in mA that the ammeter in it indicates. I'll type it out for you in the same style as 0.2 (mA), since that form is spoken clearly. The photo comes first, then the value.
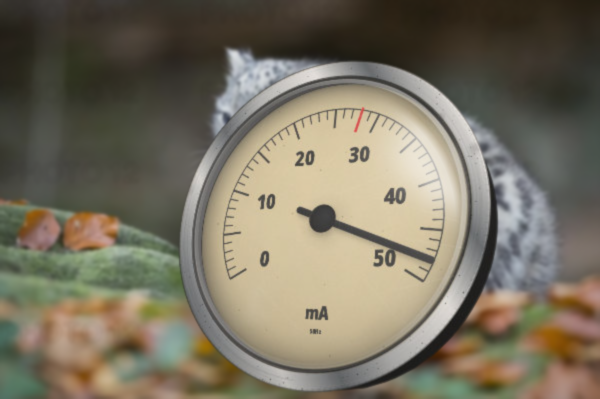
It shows 48 (mA)
